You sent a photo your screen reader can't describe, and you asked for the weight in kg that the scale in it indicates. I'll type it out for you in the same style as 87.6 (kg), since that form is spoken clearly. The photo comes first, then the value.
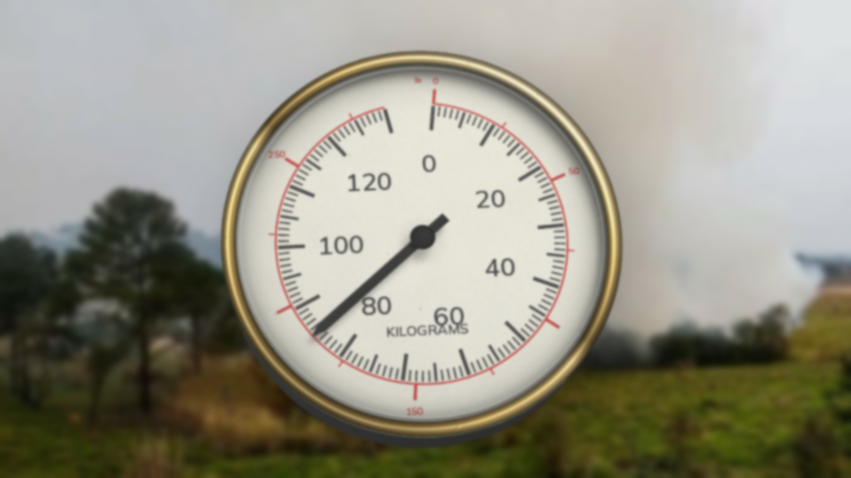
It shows 85 (kg)
